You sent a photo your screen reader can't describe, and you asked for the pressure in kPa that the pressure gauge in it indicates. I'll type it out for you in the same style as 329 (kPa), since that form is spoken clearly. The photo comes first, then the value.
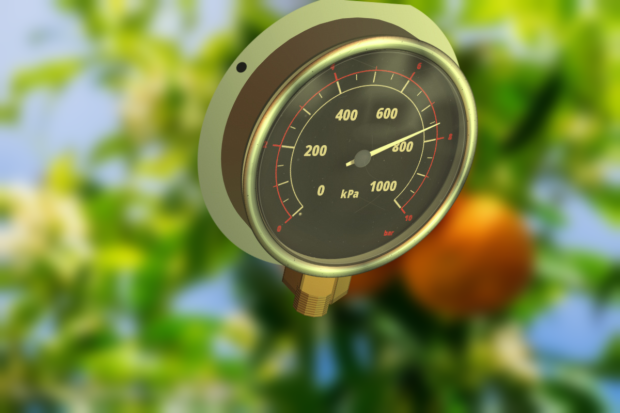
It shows 750 (kPa)
